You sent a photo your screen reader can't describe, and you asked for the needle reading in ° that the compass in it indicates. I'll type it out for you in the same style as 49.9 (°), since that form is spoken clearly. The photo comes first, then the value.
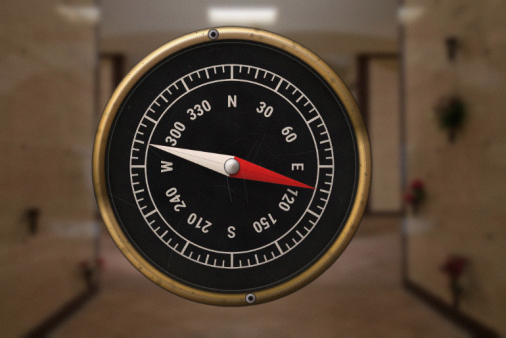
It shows 105 (°)
